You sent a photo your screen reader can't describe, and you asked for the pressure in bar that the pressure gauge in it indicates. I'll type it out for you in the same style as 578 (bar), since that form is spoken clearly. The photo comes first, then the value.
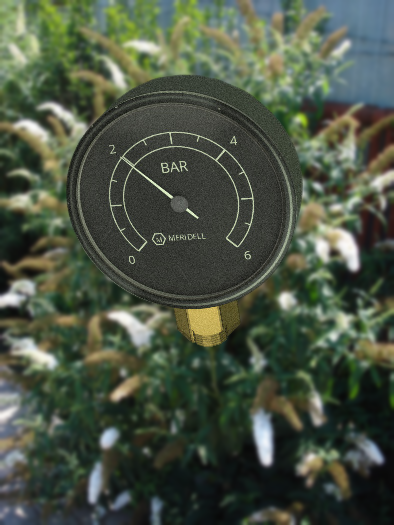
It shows 2 (bar)
